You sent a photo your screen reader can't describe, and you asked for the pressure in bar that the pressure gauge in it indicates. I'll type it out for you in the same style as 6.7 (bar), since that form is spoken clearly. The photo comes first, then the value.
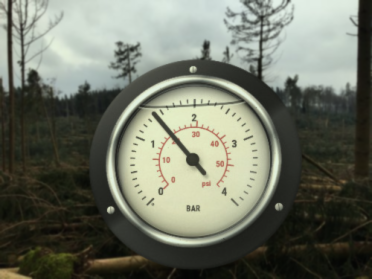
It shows 1.4 (bar)
